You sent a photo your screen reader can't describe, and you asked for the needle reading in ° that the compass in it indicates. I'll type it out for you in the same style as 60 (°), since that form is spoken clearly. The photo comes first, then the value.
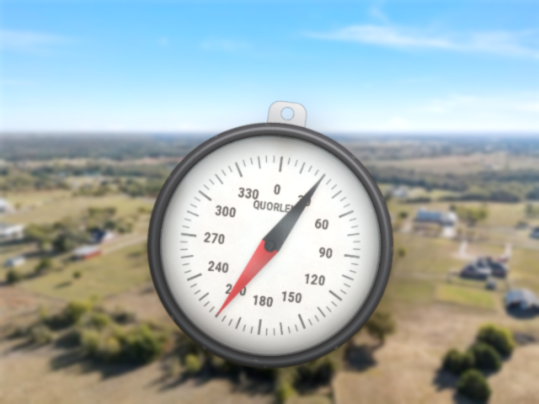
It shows 210 (°)
